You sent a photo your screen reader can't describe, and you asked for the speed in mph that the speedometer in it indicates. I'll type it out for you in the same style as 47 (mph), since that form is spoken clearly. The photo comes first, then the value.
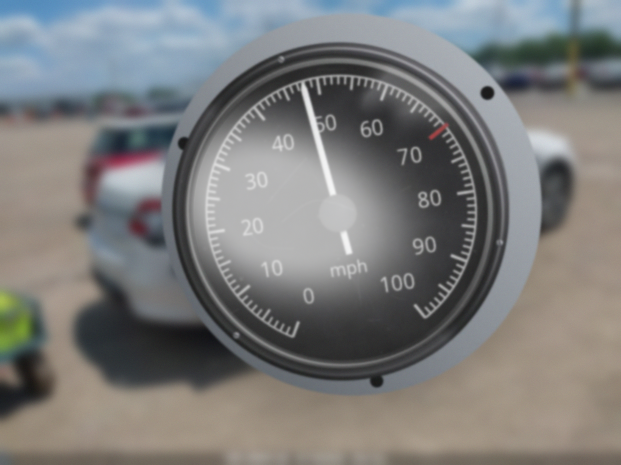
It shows 48 (mph)
